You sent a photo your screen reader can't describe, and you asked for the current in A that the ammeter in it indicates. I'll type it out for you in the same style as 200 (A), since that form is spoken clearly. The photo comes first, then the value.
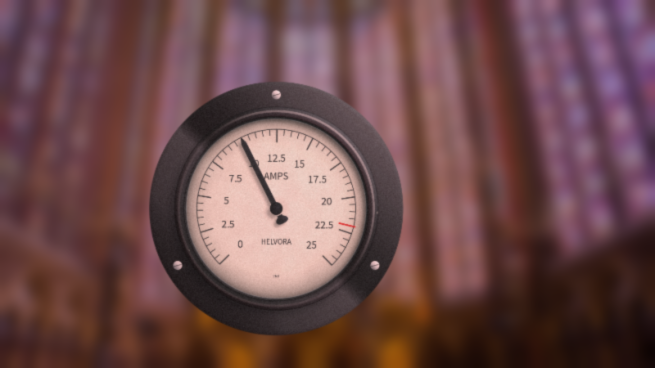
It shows 10 (A)
